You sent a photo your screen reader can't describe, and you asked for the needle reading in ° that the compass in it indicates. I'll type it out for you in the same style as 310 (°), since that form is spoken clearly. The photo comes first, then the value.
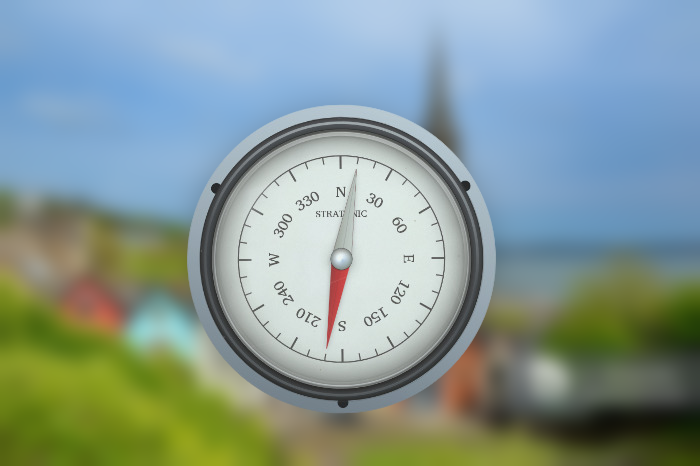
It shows 190 (°)
